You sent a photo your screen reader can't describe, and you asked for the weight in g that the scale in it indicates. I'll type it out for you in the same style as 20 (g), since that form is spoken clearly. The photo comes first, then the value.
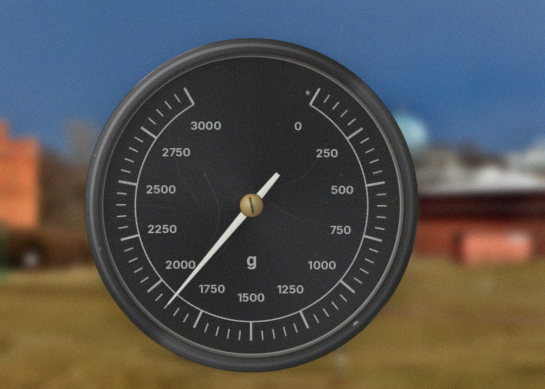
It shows 1900 (g)
